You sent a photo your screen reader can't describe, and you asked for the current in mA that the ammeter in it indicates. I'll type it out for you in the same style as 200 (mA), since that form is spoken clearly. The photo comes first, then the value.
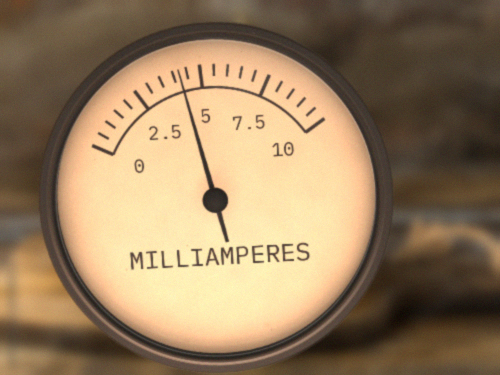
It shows 4.25 (mA)
